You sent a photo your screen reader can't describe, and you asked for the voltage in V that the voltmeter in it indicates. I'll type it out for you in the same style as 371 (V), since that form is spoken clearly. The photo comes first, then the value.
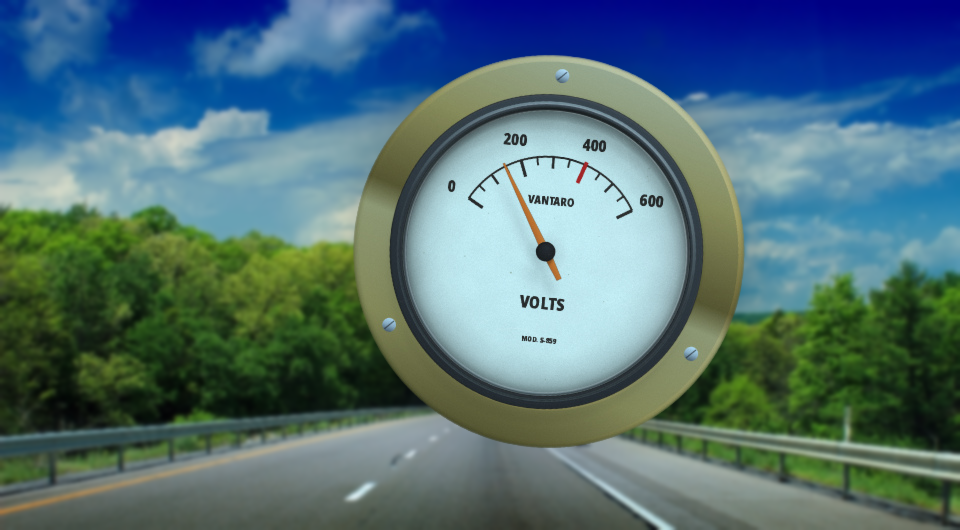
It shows 150 (V)
